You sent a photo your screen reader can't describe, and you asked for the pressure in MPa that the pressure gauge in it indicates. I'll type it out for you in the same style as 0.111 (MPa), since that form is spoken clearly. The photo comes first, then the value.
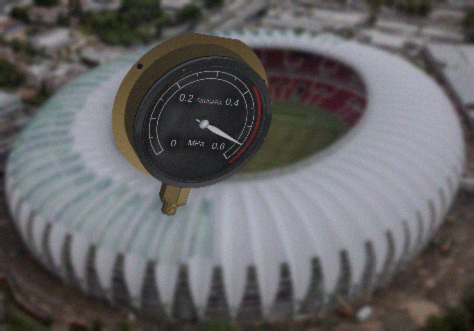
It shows 0.55 (MPa)
